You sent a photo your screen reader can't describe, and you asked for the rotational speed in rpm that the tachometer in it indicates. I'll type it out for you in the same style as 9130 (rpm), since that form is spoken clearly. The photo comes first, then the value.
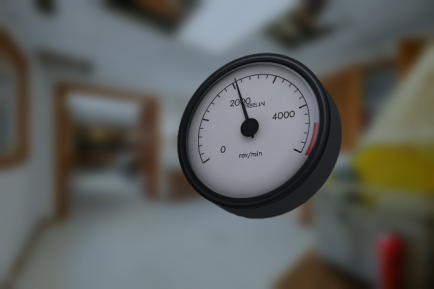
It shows 2100 (rpm)
